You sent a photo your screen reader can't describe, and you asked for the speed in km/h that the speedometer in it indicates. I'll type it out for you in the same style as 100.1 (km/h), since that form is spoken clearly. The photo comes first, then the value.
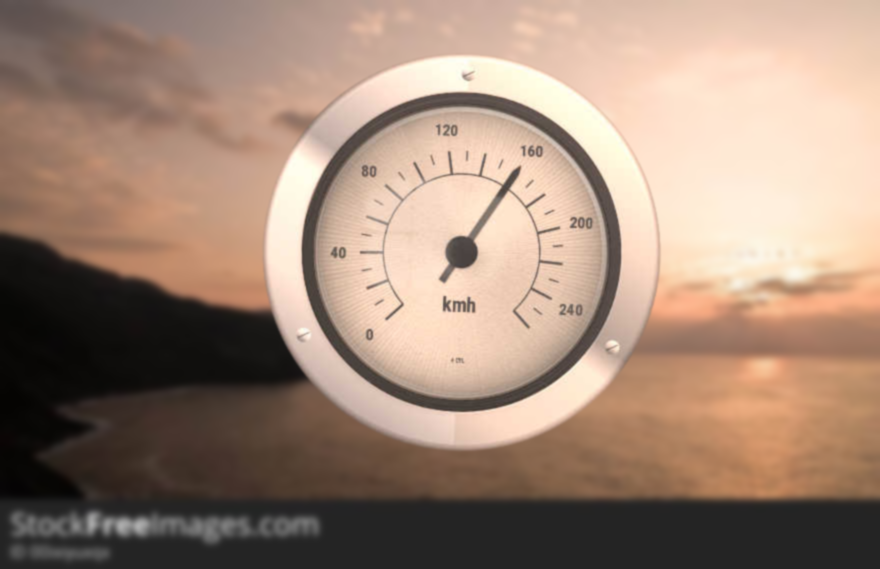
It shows 160 (km/h)
